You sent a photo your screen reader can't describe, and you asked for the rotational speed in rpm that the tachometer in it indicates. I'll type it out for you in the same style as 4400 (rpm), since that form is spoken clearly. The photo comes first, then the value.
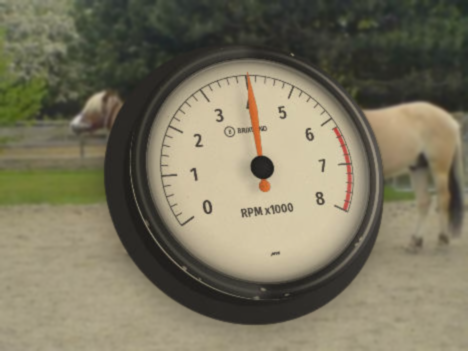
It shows 4000 (rpm)
